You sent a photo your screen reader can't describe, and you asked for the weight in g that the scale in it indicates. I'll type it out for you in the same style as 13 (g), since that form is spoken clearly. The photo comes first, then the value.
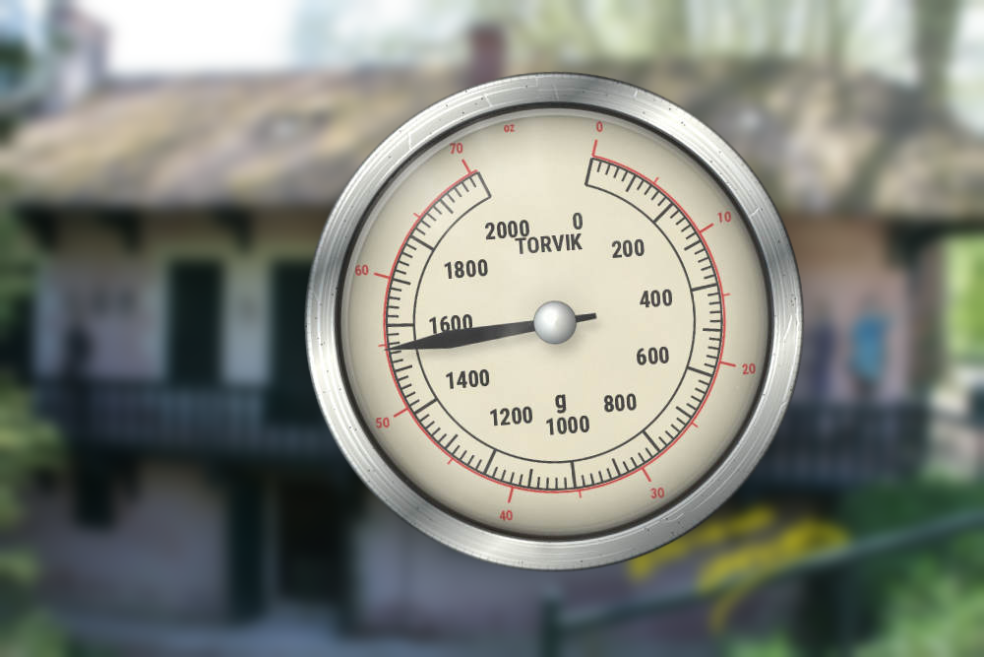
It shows 1550 (g)
